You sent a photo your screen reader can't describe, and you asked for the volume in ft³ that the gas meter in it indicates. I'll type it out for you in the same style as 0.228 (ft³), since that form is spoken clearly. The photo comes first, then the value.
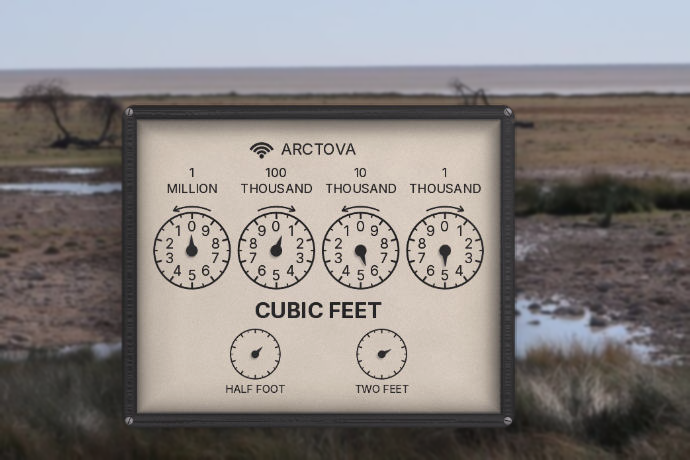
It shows 5500 (ft³)
